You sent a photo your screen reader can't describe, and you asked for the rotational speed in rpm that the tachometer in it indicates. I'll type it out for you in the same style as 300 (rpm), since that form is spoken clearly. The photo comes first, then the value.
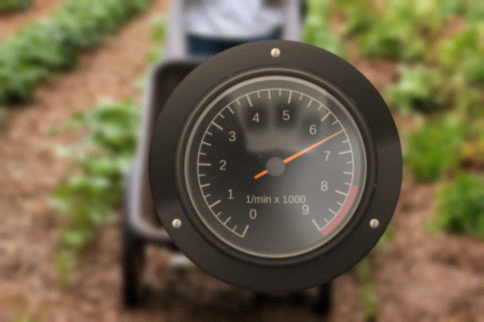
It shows 6500 (rpm)
